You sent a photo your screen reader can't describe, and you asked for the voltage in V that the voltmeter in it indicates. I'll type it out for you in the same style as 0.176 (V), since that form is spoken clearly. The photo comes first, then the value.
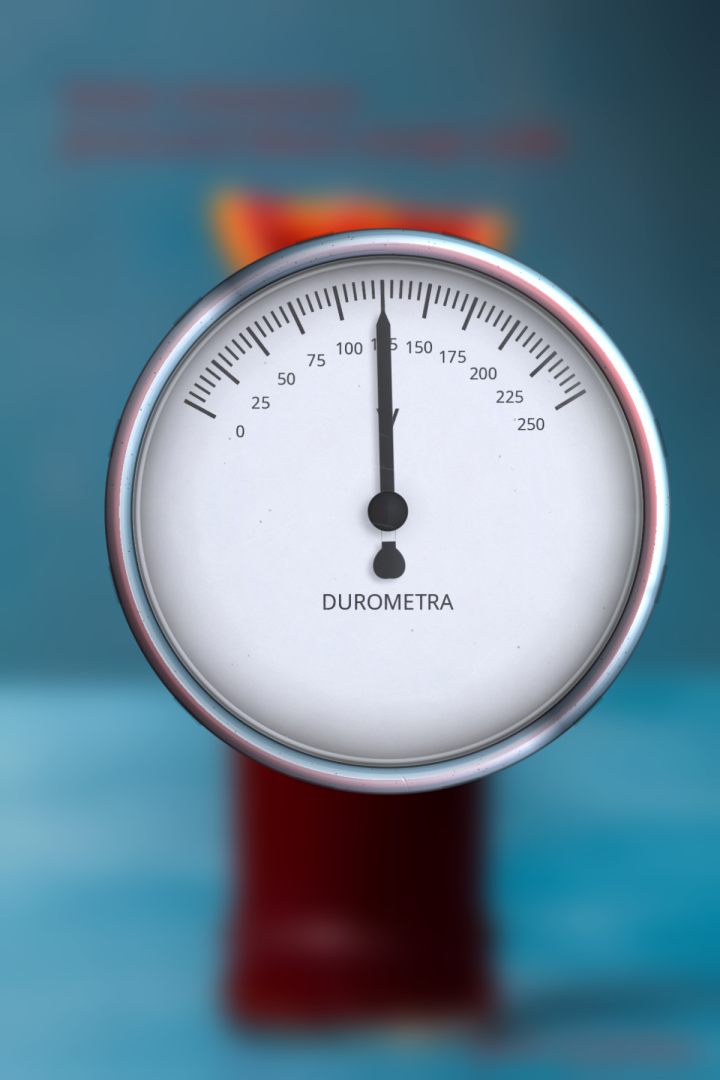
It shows 125 (V)
